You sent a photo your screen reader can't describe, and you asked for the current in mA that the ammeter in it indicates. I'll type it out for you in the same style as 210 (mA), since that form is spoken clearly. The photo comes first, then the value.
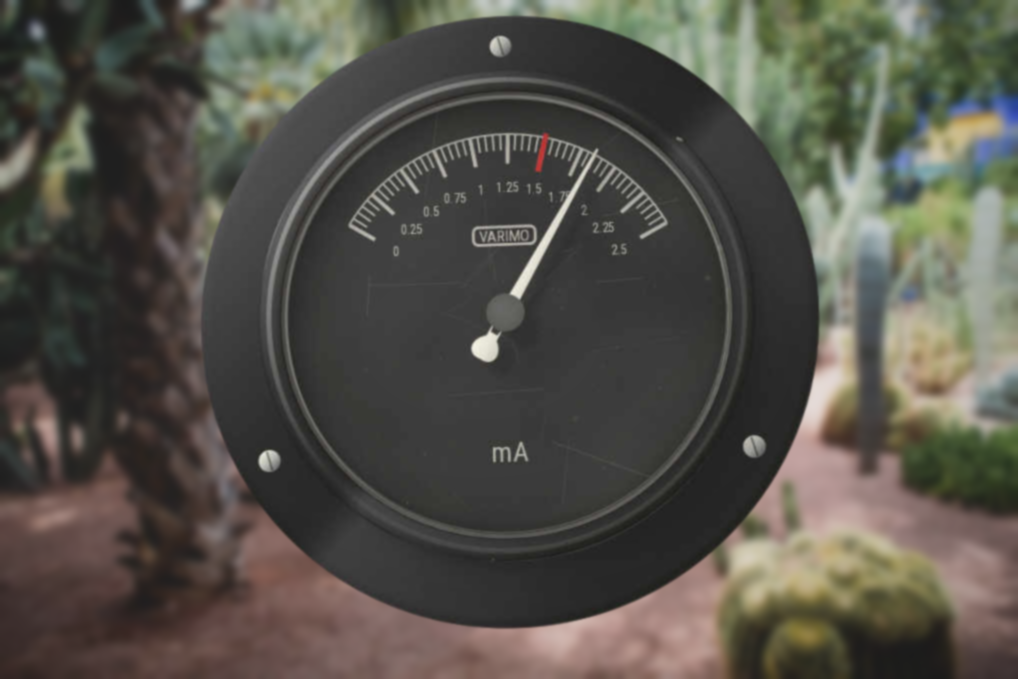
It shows 1.85 (mA)
